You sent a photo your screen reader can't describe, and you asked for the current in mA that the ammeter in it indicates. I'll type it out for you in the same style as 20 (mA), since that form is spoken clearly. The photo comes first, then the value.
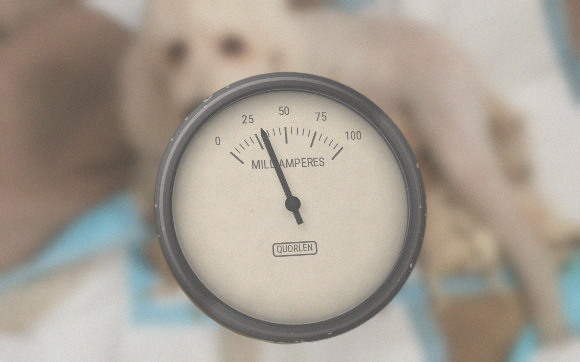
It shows 30 (mA)
